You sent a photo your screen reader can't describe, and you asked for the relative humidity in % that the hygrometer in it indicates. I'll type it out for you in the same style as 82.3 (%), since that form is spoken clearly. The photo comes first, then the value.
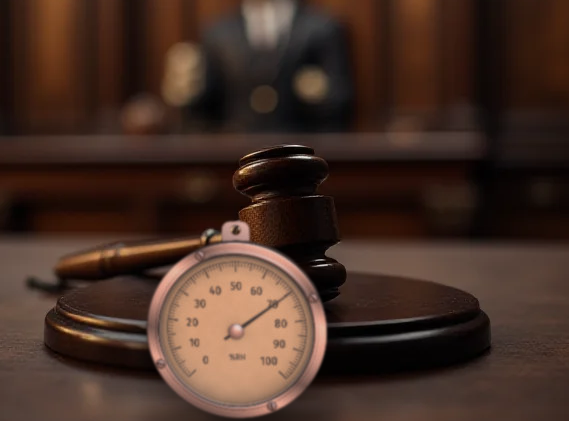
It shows 70 (%)
